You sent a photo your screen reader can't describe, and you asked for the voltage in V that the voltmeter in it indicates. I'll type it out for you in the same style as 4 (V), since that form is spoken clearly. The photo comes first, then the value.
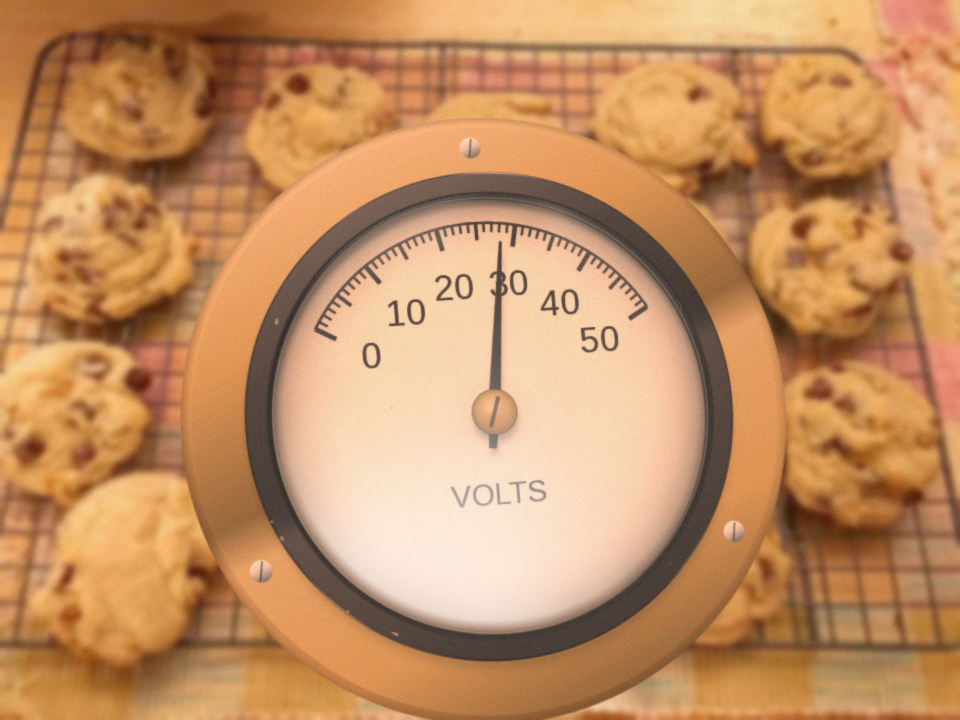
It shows 28 (V)
